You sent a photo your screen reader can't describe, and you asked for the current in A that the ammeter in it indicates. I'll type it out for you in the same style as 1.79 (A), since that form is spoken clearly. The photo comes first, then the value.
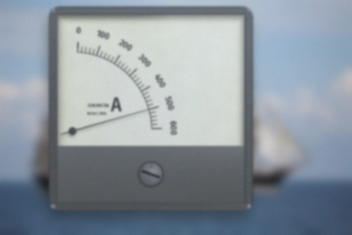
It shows 500 (A)
